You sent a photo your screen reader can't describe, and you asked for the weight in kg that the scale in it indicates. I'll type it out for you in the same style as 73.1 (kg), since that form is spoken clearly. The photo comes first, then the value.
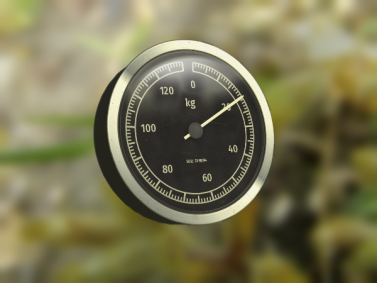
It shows 20 (kg)
